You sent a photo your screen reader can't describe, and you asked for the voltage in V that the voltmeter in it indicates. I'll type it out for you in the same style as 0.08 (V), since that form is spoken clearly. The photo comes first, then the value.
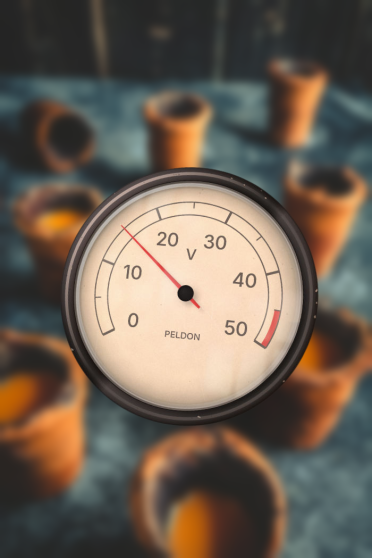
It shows 15 (V)
